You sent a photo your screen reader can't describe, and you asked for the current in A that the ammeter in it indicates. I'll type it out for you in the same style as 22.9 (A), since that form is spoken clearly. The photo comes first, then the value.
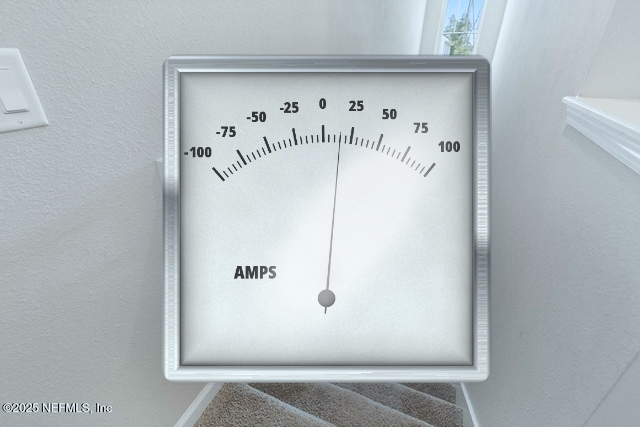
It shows 15 (A)
